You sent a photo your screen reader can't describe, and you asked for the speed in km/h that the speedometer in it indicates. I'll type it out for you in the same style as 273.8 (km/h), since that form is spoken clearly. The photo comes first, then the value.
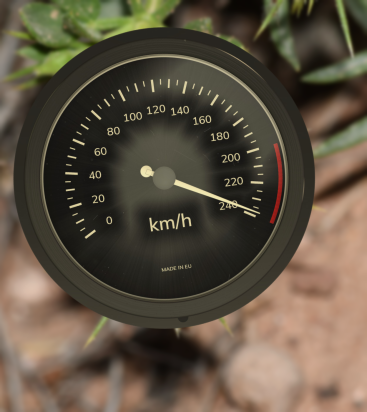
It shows 237.5 (km/h)
